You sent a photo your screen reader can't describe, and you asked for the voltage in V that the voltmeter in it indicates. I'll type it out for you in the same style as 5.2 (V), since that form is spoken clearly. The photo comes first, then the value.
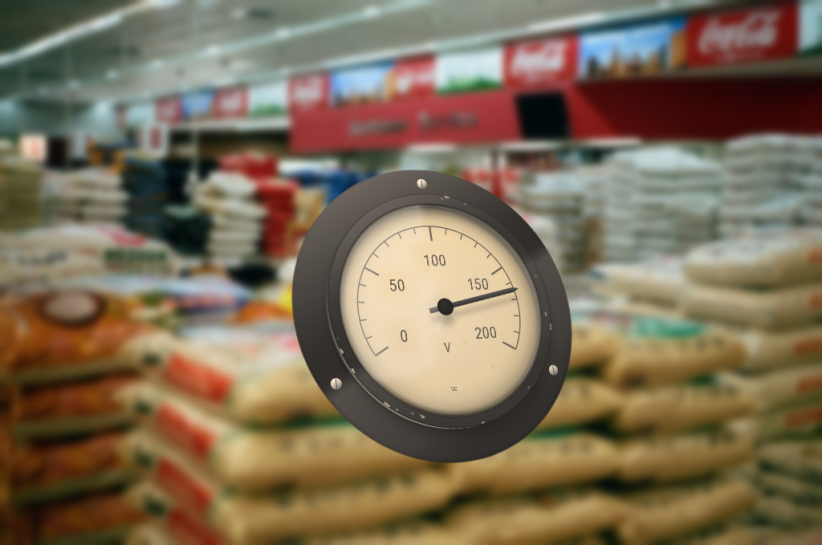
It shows 165 (V)
